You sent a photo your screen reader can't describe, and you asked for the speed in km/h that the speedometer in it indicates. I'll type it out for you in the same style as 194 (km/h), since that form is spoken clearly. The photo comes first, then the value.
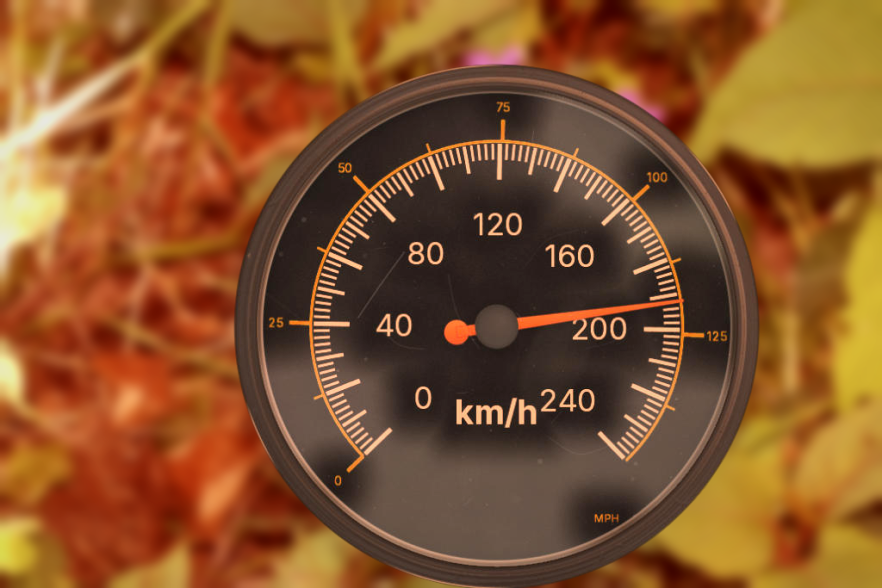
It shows 192 (km/h)
